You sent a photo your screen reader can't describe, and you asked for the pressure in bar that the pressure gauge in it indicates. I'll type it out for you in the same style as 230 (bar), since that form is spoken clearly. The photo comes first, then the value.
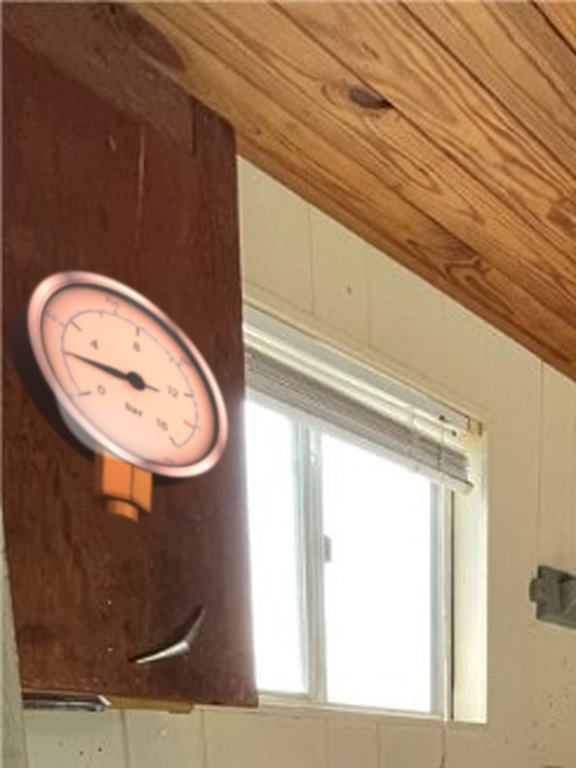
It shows 2 (bar)
